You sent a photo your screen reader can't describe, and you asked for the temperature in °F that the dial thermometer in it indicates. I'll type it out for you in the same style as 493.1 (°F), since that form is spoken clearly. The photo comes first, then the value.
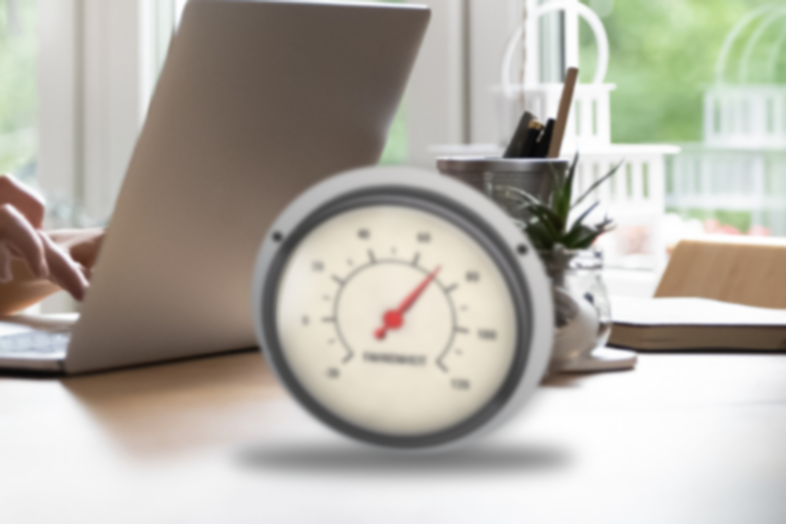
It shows 70 (°F)
